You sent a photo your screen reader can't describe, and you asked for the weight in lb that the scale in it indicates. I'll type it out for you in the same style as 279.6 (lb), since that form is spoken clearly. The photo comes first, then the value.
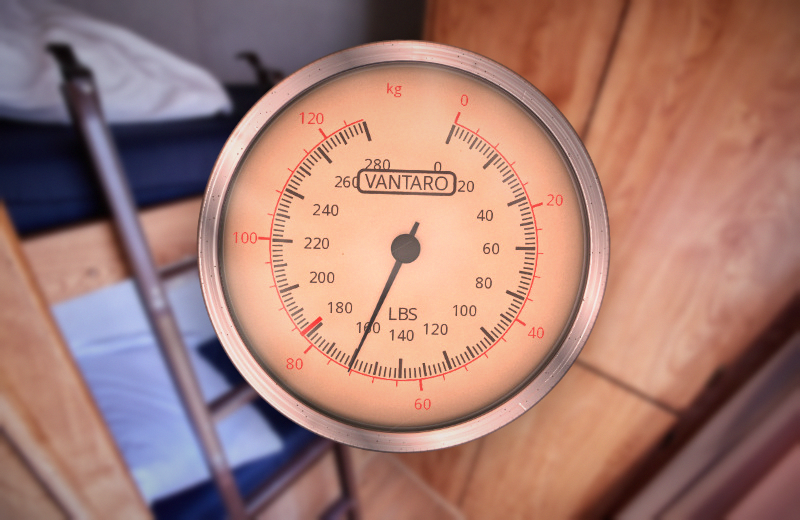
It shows 160 (lb)
